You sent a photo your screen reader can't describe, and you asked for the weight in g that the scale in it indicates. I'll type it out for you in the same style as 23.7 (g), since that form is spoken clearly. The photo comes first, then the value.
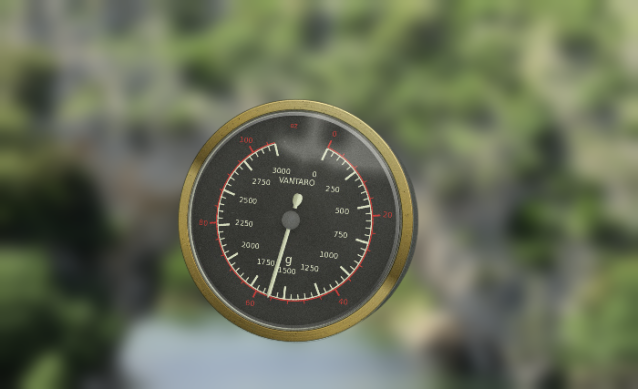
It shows 1600 (g)
